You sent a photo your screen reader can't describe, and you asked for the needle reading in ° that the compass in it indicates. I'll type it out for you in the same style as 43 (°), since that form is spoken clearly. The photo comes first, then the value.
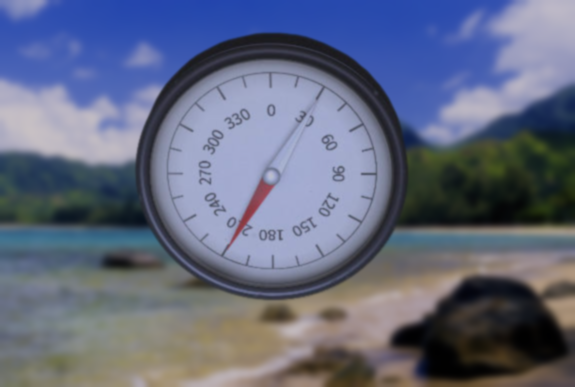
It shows 210 (°)
